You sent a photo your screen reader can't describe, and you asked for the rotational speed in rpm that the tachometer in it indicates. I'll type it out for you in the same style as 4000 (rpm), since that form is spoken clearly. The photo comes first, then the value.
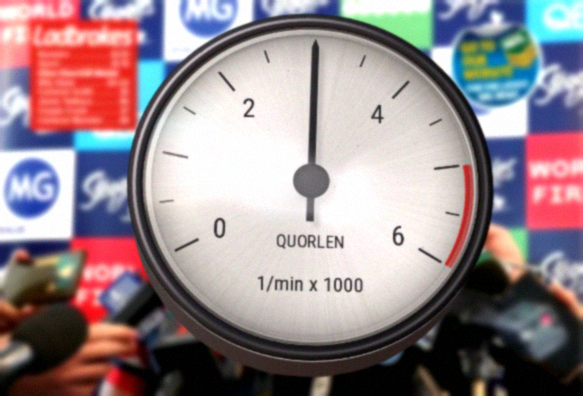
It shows 3000 (rpm)
